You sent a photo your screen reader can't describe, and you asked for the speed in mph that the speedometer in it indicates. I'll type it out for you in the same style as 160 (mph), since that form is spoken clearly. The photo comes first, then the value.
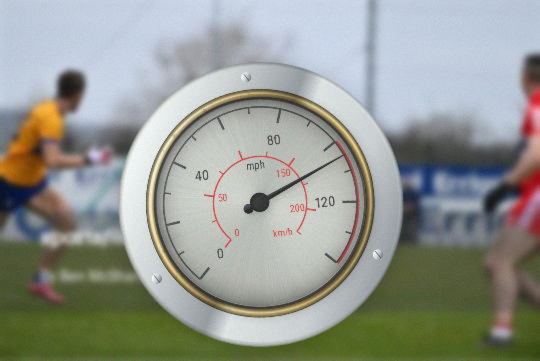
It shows 105 (mph)
